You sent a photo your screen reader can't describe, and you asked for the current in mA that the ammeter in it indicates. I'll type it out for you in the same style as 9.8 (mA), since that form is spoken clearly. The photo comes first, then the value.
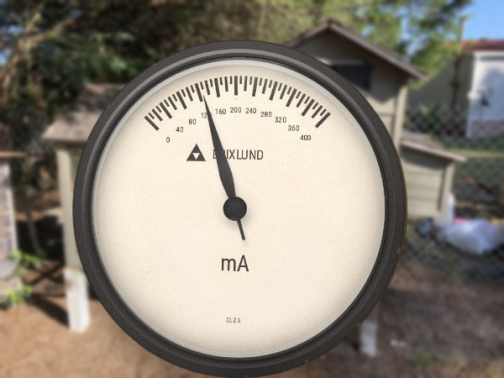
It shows 130 (mA)
